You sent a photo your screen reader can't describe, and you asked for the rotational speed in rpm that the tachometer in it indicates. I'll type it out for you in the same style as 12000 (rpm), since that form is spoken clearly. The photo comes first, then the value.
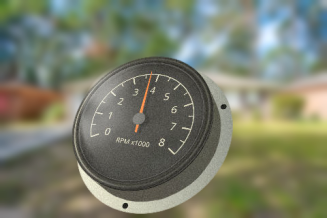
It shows 3750 (rpm)
